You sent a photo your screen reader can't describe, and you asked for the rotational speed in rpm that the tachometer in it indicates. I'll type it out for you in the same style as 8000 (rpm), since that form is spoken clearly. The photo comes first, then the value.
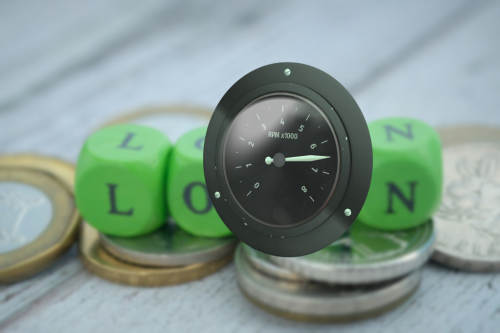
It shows 6500 (rpm)
